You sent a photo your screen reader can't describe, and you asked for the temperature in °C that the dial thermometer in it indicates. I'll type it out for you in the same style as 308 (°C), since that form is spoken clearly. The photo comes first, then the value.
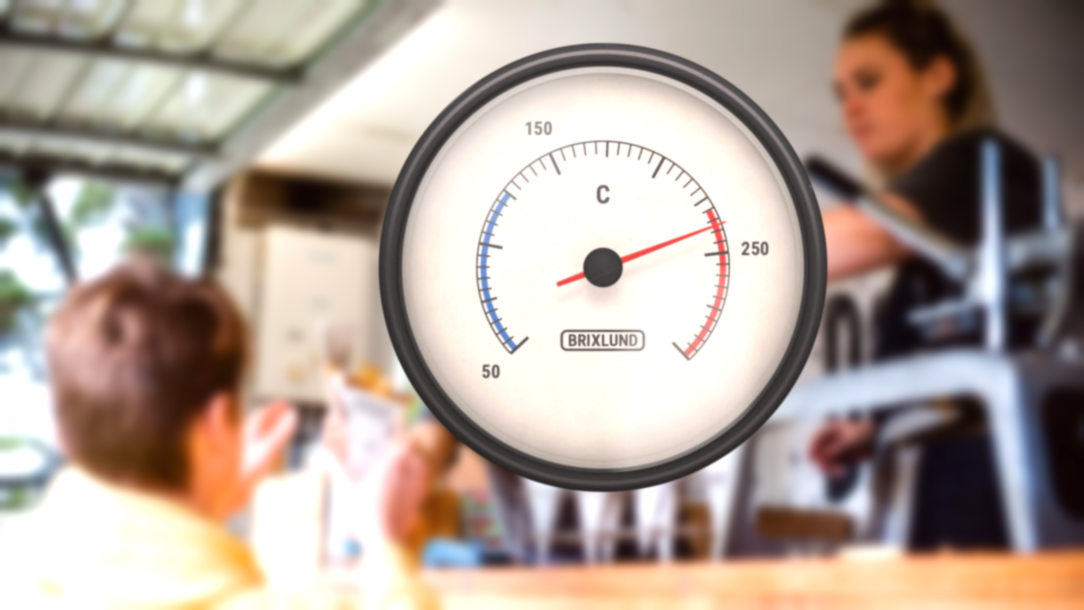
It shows 237.5 (°C)
